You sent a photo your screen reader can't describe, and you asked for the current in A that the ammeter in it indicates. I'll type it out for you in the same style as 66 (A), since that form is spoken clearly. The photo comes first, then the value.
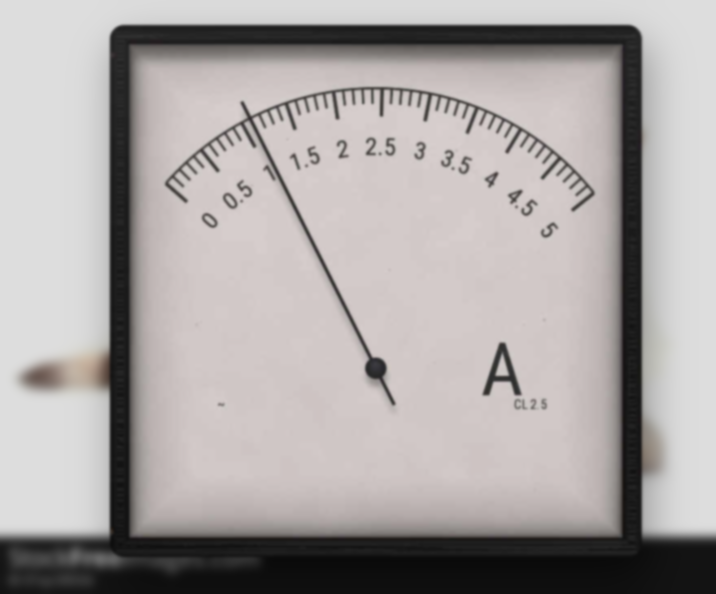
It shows 1.1 (A)
